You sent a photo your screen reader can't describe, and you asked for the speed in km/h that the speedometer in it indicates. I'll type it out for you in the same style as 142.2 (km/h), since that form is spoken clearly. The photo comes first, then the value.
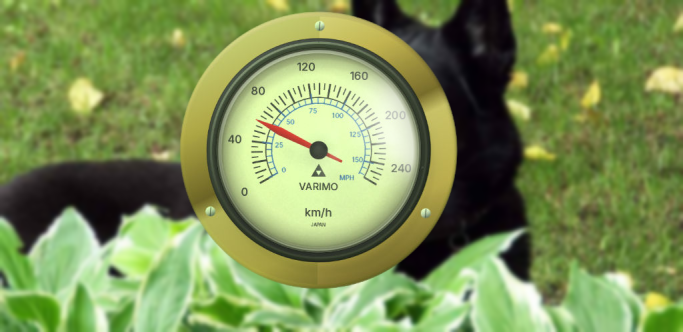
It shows 60 (km/h)
